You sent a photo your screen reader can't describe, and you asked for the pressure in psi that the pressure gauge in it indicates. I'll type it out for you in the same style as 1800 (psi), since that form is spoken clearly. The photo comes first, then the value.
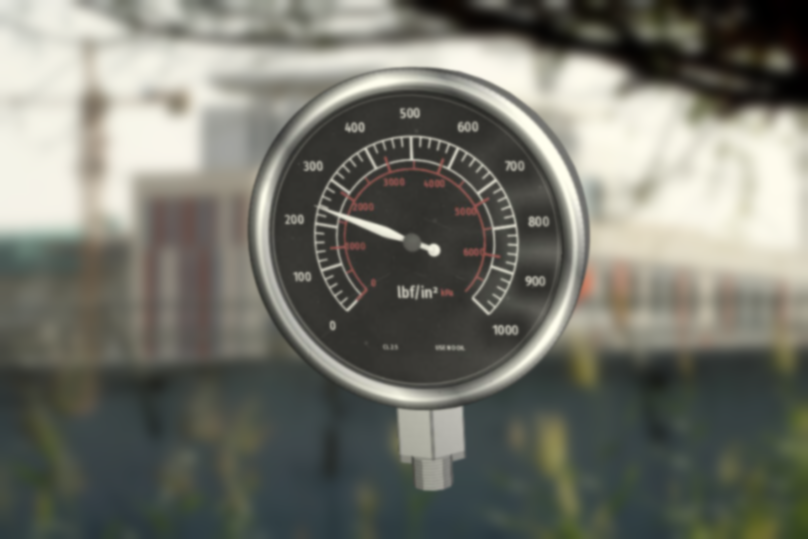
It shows 240 (psi)
